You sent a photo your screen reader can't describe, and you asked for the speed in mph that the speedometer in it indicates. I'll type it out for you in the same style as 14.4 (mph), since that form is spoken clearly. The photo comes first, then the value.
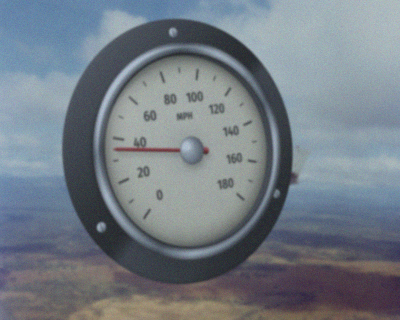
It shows 35 (mph)
